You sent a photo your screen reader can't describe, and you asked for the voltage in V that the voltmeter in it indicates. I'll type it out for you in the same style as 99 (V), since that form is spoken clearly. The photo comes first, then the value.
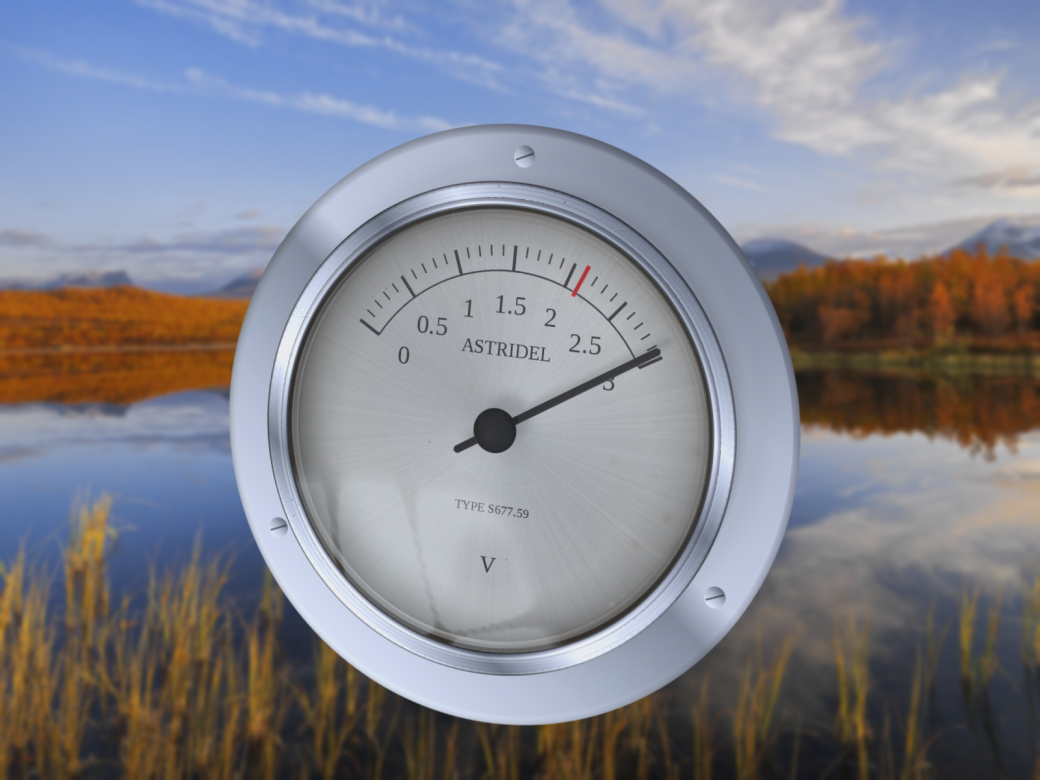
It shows 2.95 (V)
